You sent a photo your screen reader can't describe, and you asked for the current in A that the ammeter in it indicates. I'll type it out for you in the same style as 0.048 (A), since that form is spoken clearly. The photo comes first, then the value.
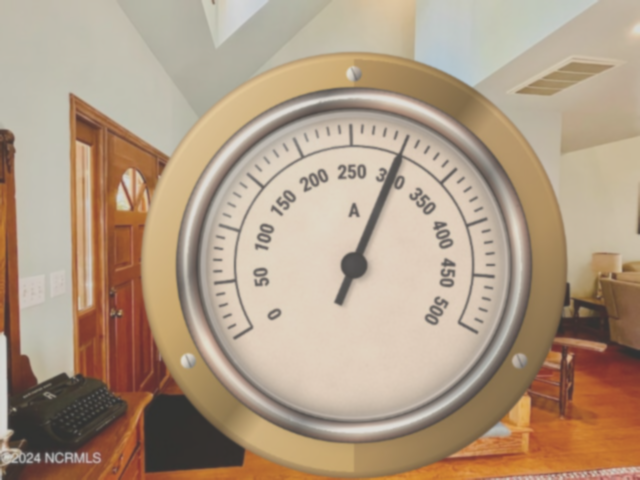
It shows 300 (A)
